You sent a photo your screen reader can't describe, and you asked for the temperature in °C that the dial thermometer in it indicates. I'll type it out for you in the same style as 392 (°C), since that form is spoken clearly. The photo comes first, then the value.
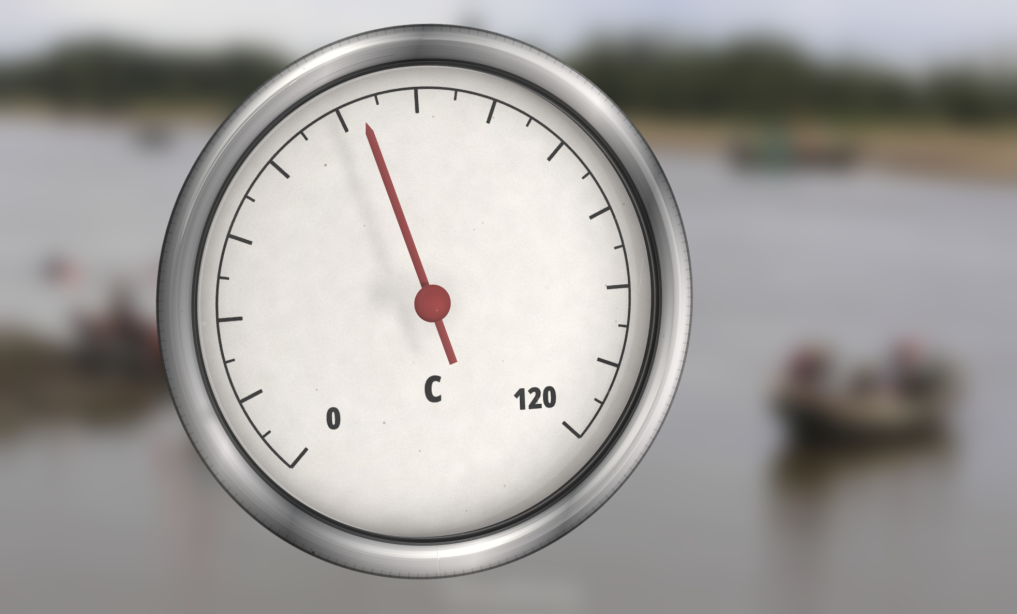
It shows 52.5 (°C)
